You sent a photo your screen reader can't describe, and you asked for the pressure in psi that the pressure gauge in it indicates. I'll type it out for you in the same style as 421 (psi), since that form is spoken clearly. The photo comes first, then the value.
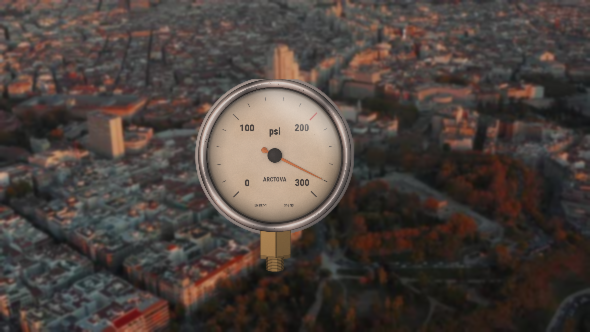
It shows 280 (psi)
